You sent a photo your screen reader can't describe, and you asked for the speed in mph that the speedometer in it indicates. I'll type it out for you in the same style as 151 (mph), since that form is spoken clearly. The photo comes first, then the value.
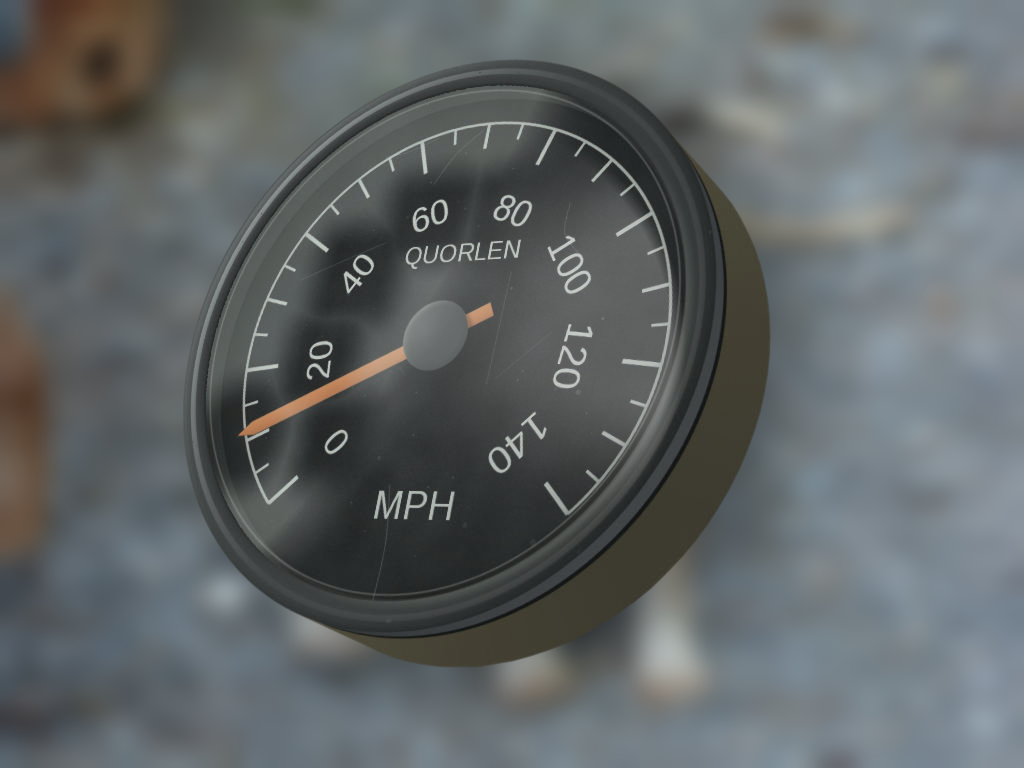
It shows 10 (mph)
